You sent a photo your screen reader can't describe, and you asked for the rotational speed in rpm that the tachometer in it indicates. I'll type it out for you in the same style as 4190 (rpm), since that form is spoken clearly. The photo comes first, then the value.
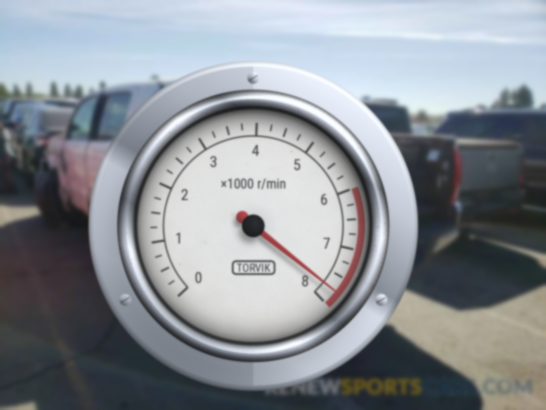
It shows 7750 (rpm)
